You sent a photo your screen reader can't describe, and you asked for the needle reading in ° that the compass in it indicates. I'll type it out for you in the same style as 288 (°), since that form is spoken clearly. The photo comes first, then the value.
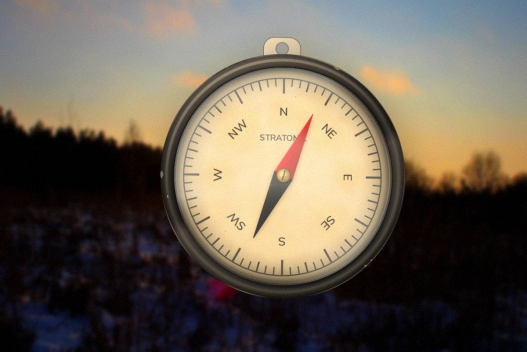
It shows 25 (°)
